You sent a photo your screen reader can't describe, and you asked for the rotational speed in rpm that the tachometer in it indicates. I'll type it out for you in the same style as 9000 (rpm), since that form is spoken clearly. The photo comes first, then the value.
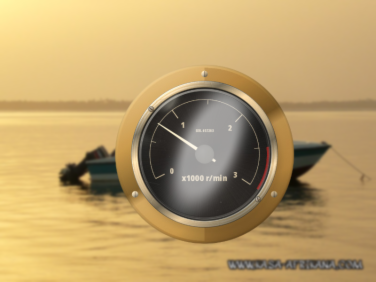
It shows 750 (rpm)
